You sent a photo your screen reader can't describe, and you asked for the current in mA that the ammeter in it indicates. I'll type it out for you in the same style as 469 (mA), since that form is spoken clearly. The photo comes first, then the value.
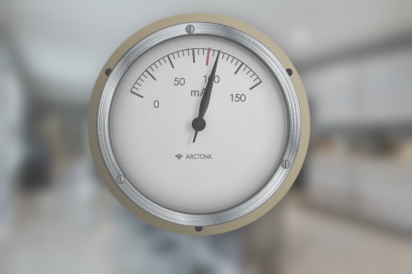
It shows 100 (mA)
